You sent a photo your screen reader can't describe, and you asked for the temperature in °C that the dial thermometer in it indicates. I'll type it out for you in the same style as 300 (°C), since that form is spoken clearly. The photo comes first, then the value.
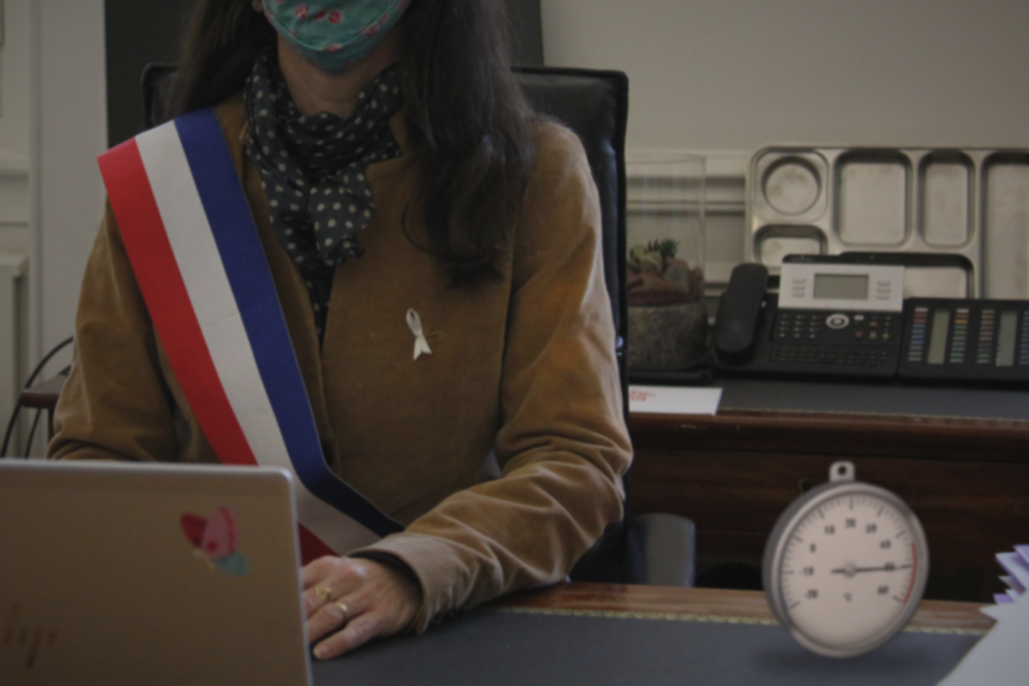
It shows 50 (°C)
